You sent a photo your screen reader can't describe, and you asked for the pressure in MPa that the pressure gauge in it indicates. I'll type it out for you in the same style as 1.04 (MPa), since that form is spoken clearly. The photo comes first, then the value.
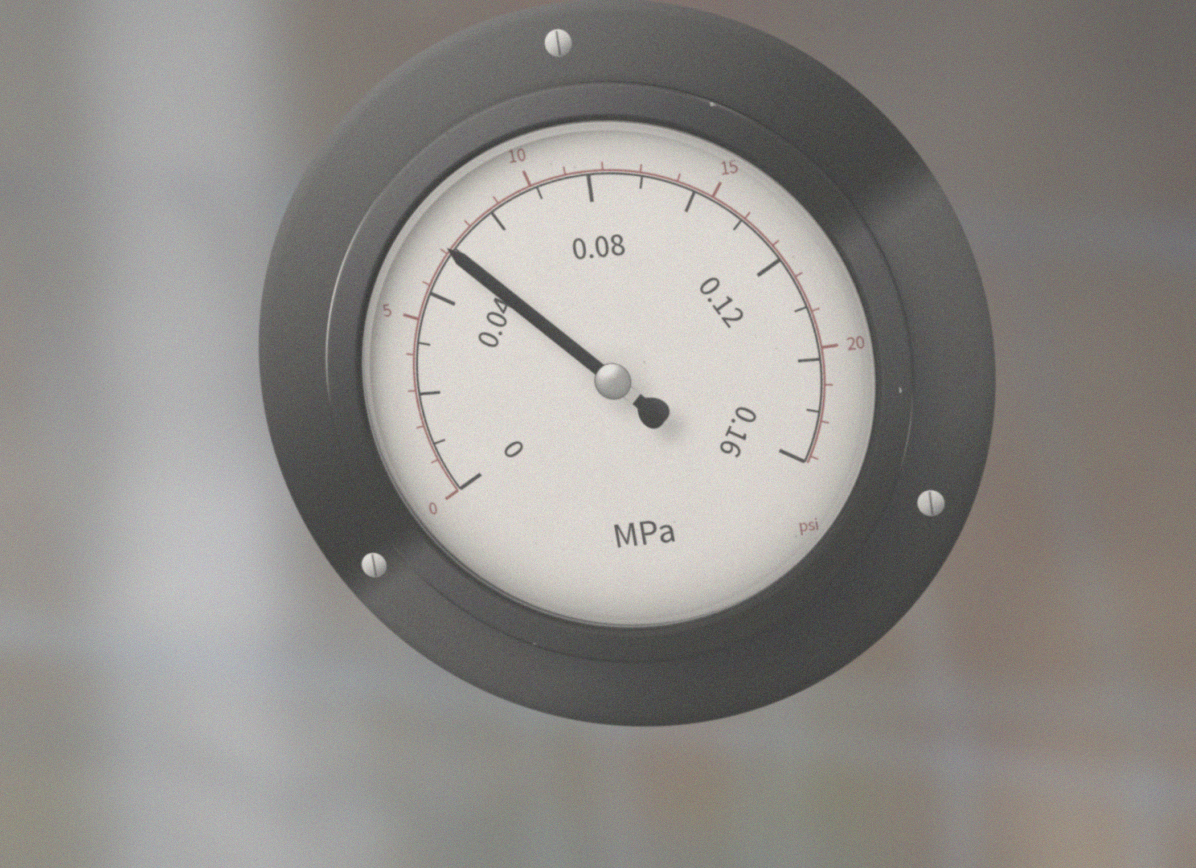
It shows 0.05 (MPa)
